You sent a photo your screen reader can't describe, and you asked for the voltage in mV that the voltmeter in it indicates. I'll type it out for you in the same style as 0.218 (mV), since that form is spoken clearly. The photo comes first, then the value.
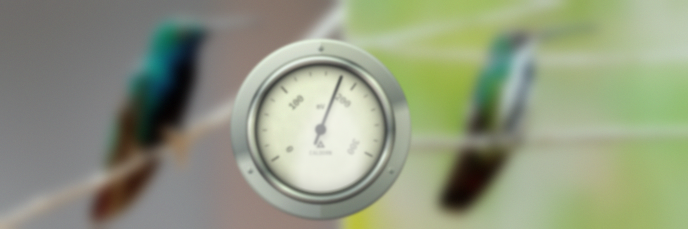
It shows 180 (mV)
